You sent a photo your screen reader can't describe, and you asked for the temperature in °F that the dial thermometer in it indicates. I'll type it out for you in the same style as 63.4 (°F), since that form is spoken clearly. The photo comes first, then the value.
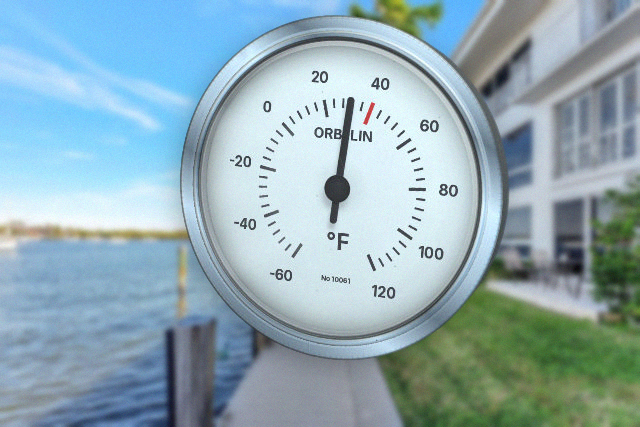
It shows 32 (°F)
